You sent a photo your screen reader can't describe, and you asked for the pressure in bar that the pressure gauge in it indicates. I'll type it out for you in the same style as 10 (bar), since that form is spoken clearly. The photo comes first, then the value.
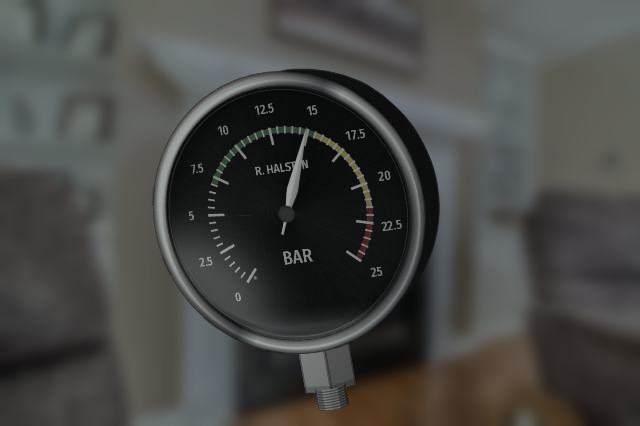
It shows 15 (bar)
